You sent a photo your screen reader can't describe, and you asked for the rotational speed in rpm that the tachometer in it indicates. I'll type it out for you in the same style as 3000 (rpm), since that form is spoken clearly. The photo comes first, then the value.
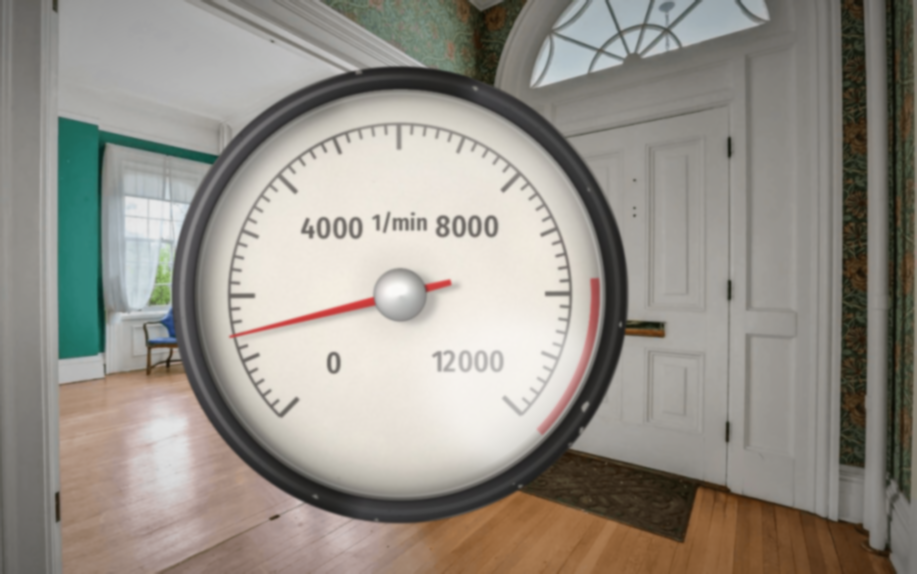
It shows 1400 (rpm)
